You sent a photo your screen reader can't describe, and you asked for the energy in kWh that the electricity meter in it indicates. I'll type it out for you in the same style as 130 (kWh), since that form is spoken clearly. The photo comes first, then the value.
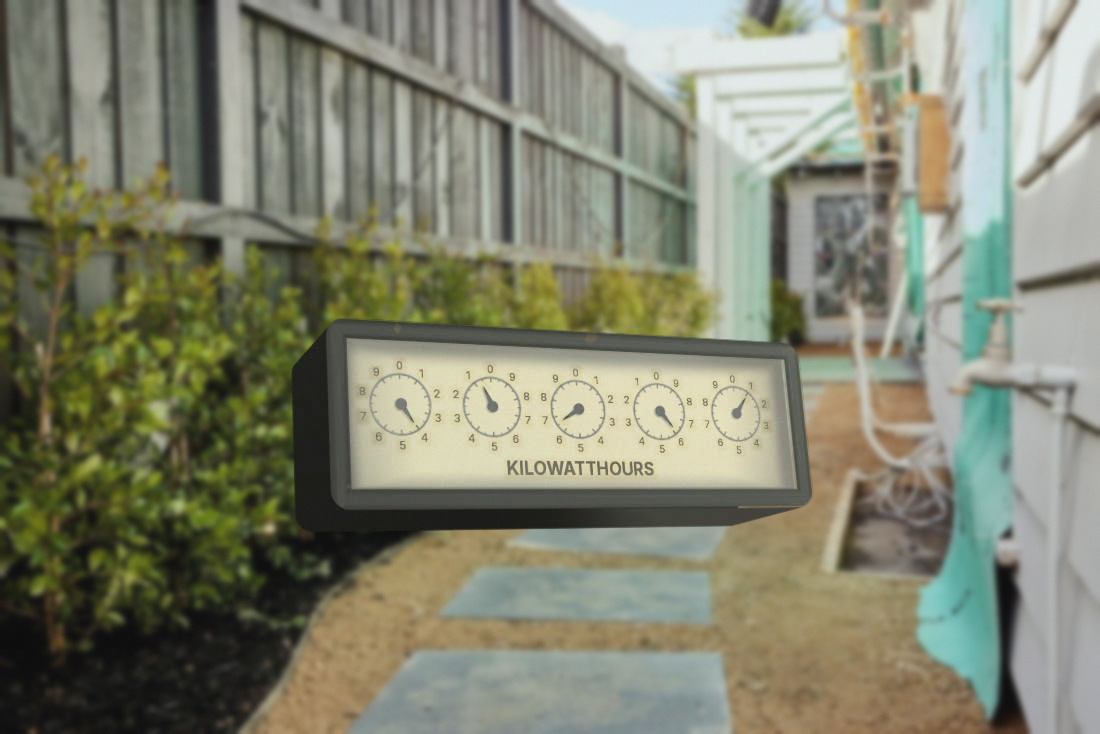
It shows 40661 (kWh)
